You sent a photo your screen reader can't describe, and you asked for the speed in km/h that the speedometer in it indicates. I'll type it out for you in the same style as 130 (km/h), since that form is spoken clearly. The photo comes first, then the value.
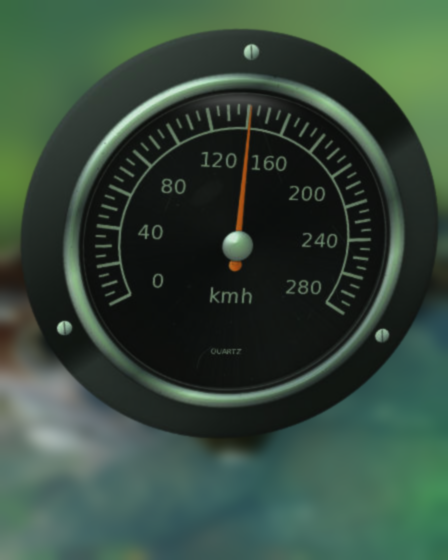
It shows 140 (km/h)
